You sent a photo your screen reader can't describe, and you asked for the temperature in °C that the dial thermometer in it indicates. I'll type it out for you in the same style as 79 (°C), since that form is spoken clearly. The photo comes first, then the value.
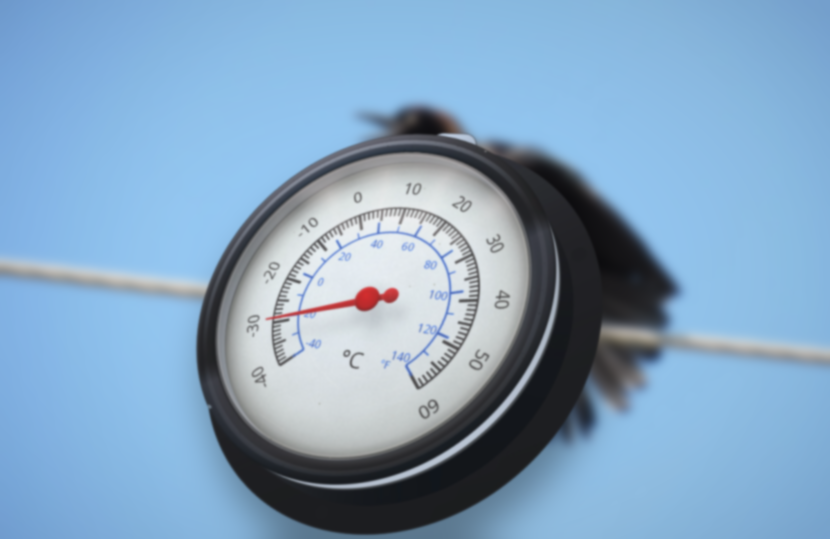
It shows -30 (°C)
